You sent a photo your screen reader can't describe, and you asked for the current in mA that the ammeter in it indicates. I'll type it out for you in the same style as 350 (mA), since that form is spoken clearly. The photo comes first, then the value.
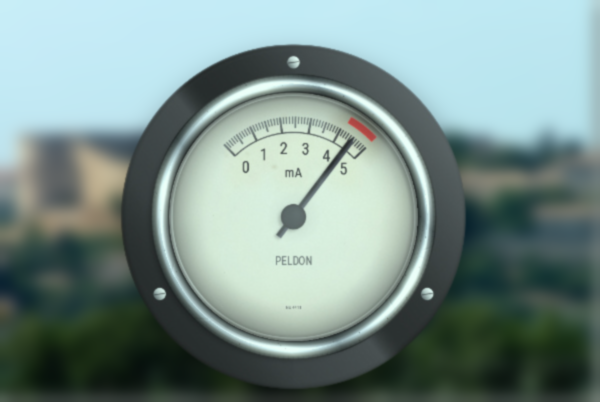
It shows 4.5 (mA)
